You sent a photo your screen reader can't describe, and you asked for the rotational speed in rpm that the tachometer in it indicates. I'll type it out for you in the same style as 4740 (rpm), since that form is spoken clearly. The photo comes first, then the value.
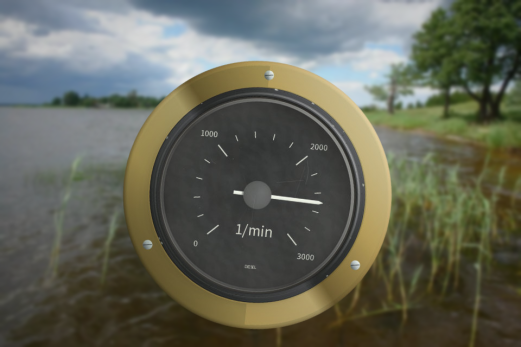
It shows 2500 (rpm)
